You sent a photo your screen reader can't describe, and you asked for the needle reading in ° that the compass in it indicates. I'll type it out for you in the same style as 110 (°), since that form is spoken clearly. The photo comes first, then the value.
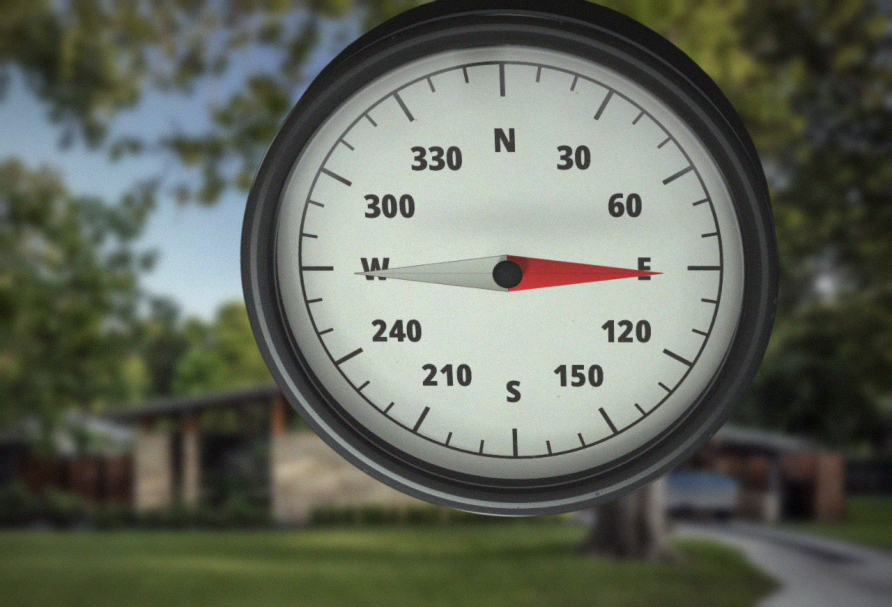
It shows 90 (°)
